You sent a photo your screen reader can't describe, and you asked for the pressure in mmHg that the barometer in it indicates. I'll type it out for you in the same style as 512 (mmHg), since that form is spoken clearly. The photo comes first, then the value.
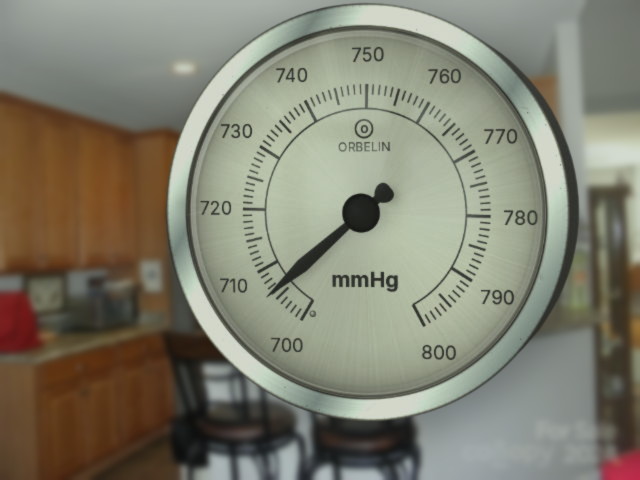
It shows 706 (mmHg)
